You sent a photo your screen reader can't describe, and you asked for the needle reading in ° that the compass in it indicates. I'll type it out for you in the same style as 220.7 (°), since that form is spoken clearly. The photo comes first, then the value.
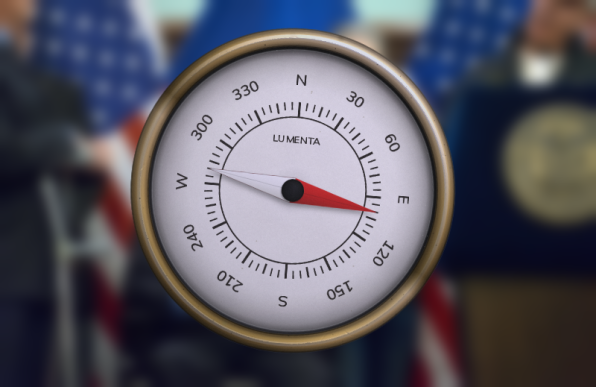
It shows 100 (°)
